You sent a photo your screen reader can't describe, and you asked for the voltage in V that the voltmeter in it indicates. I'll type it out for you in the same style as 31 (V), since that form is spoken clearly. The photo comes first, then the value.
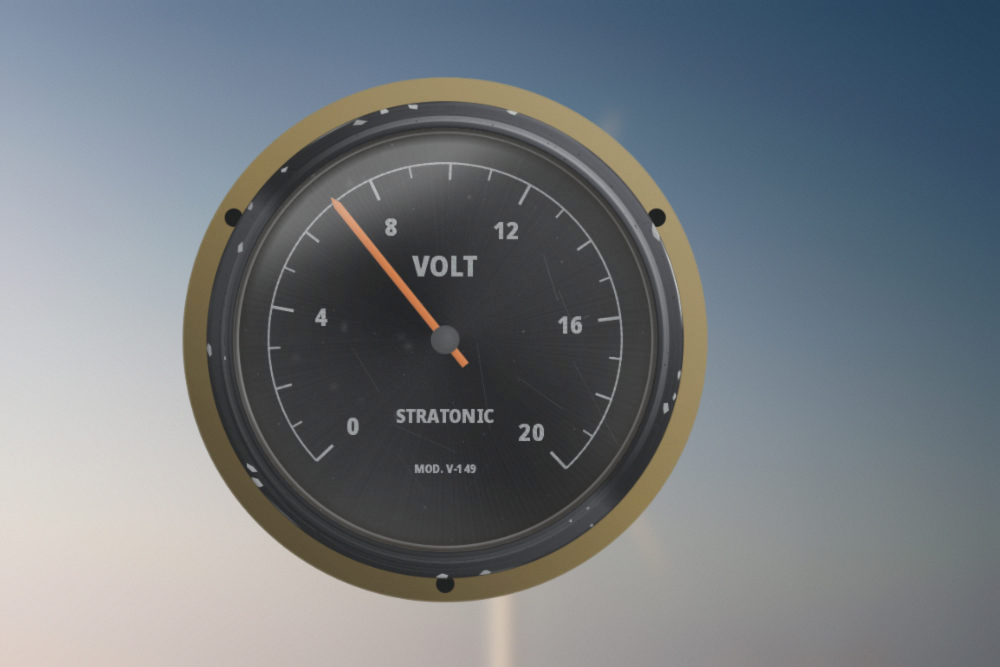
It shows 7 (V)
